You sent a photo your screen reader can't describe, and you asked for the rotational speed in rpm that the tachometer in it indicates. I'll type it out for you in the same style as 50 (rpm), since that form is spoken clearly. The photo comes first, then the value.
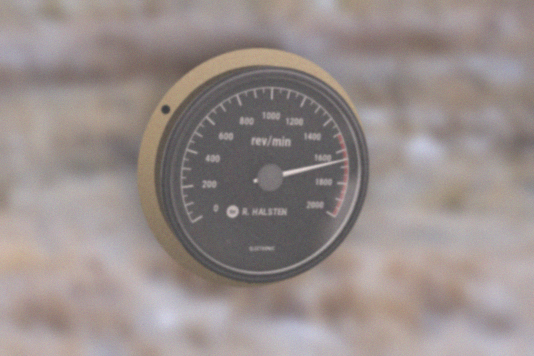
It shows 1650 (rpm)
